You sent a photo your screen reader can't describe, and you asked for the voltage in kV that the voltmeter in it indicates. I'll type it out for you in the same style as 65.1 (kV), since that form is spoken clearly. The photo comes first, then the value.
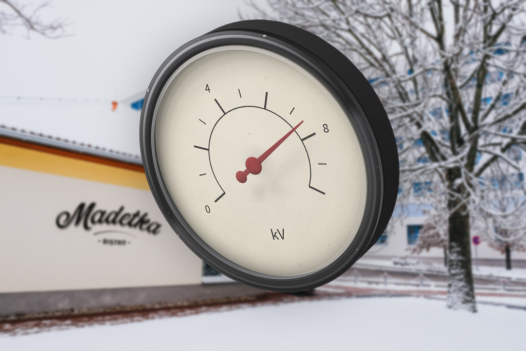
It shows 7.5 (kV)
